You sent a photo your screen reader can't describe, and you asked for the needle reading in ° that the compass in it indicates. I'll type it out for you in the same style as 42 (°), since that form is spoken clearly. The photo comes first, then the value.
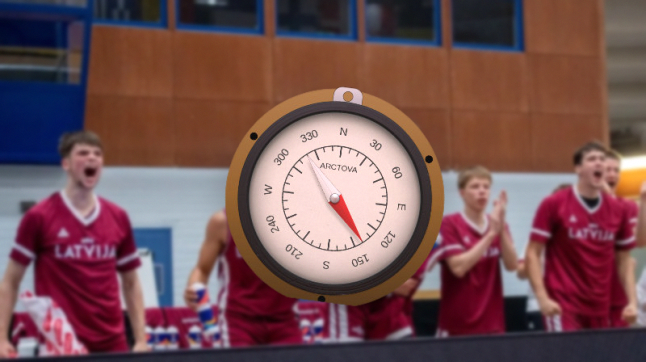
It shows 140 (°)
